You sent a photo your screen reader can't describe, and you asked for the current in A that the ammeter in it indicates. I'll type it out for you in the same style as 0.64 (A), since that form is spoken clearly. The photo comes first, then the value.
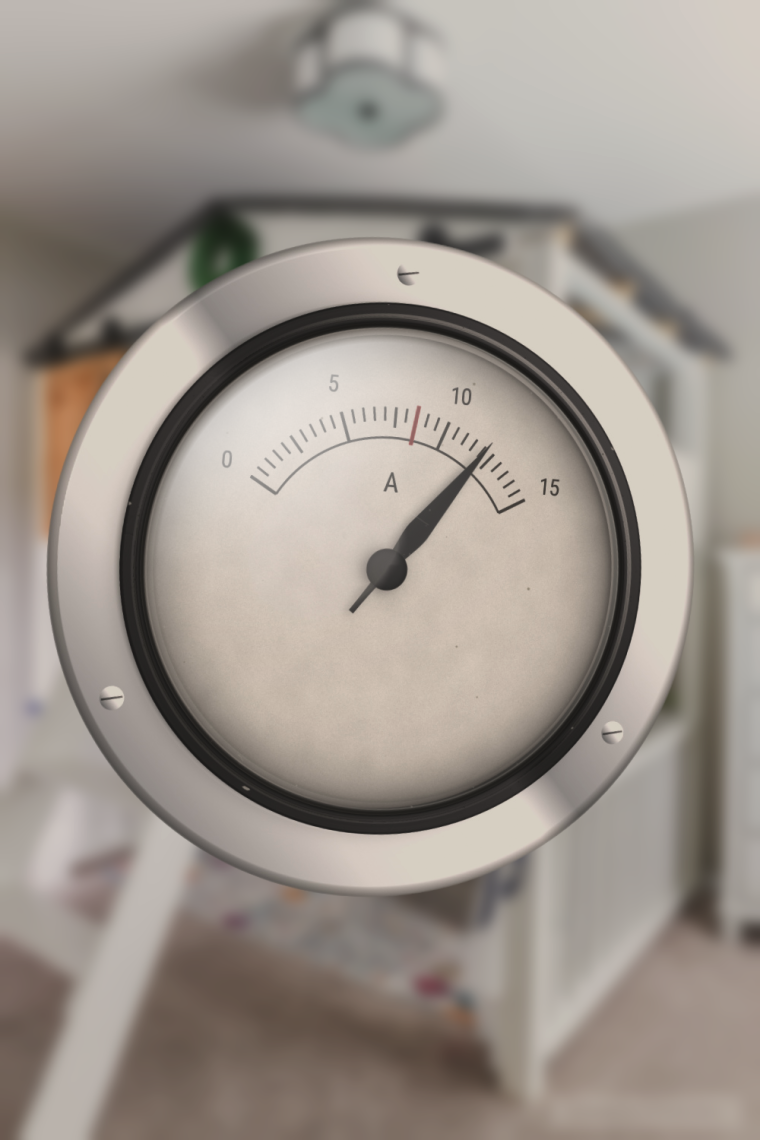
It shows 12 (A)
